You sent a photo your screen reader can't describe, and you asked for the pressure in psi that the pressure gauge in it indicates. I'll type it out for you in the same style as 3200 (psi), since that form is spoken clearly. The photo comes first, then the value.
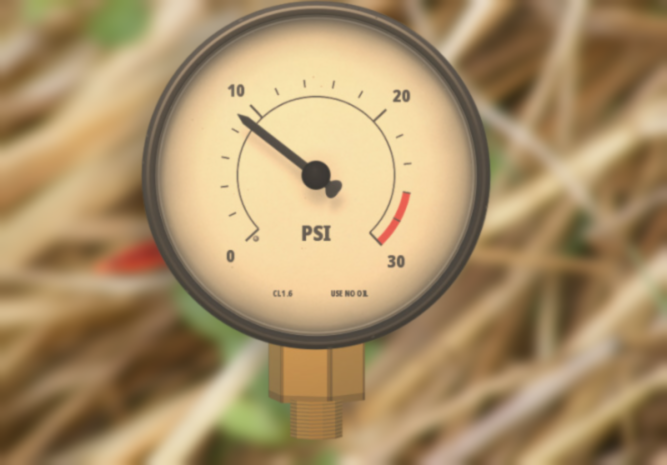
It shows 9 (psi)
